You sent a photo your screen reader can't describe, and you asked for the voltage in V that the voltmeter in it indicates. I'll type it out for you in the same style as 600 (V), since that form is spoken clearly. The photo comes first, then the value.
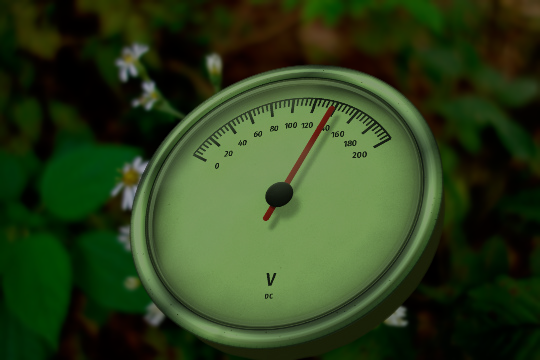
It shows 140 (V)
